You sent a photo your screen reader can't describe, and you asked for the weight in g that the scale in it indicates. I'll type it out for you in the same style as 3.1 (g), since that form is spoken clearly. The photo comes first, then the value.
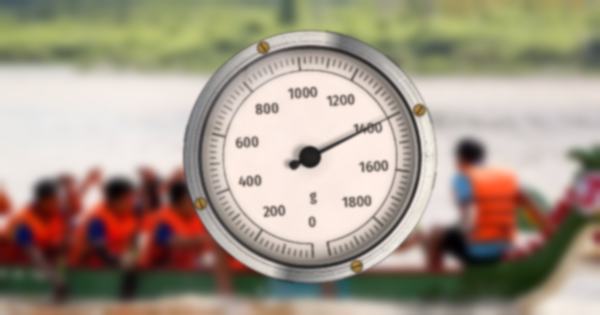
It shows 1400 (g)
